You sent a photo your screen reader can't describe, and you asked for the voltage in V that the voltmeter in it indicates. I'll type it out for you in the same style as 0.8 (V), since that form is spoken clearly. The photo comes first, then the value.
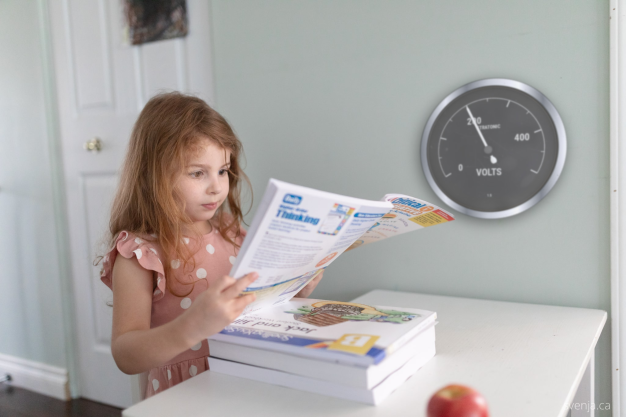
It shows 200 (V)
